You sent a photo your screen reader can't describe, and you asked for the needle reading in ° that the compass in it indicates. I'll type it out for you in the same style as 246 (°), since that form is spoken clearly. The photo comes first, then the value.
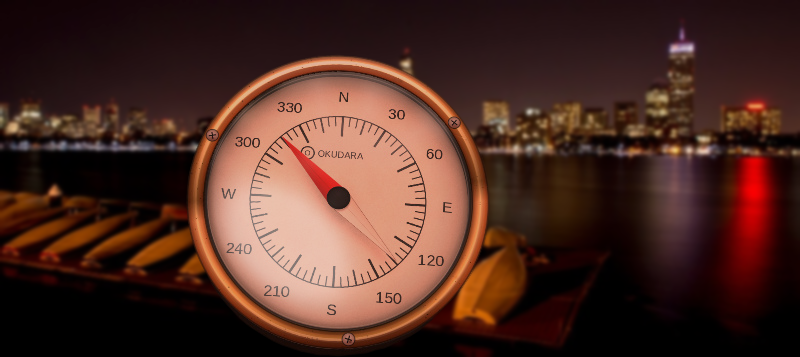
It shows 315 (°)
